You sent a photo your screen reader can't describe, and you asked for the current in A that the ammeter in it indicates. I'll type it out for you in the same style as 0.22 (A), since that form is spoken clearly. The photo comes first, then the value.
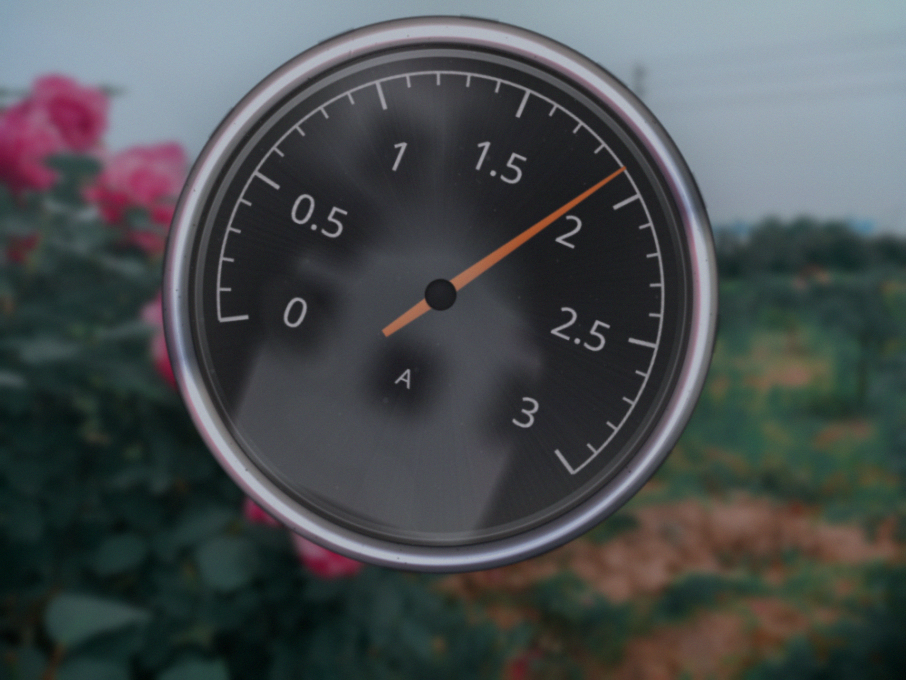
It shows 1.9 (A)
